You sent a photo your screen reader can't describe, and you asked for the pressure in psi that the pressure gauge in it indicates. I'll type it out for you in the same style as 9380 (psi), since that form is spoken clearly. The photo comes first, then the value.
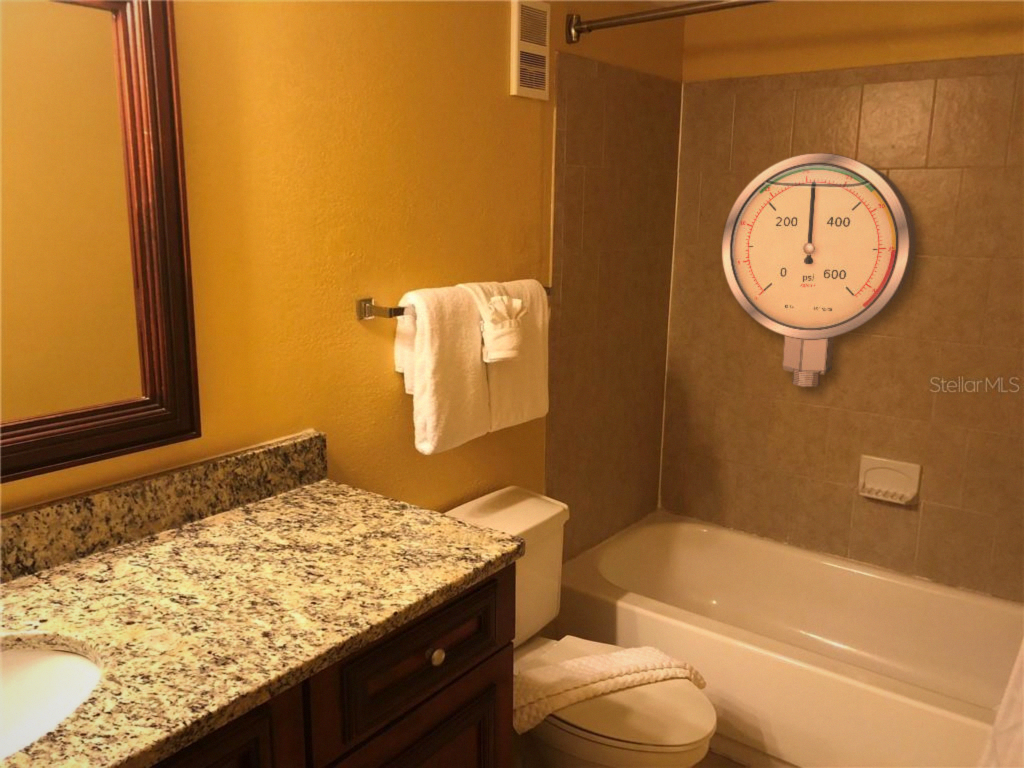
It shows 300 (psi)
